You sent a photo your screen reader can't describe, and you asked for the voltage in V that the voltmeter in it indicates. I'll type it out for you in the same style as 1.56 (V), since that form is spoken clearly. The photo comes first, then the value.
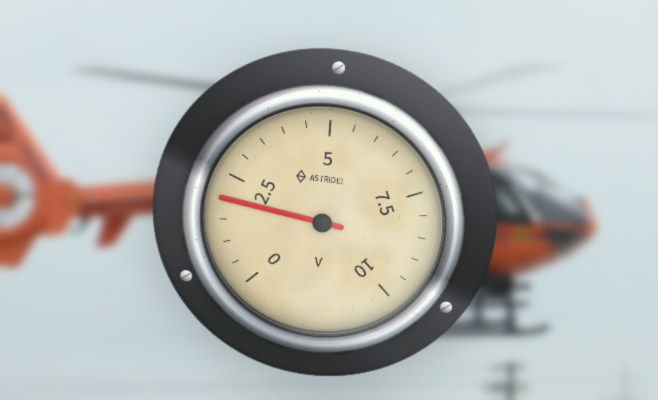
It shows 2 (V)
